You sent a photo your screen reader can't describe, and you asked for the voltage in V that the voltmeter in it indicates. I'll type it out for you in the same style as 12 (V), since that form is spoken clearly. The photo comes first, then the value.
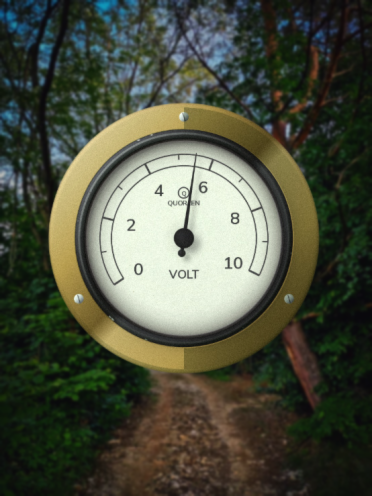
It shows 5.5 (V)
